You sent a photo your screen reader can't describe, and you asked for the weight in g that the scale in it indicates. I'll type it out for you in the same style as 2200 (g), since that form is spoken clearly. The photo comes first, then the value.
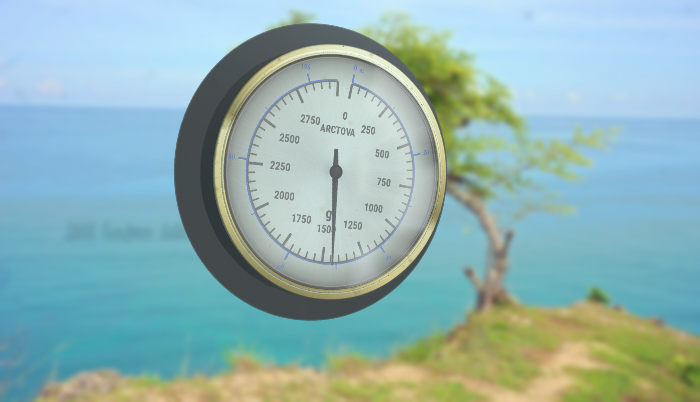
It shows 1450 (g)
